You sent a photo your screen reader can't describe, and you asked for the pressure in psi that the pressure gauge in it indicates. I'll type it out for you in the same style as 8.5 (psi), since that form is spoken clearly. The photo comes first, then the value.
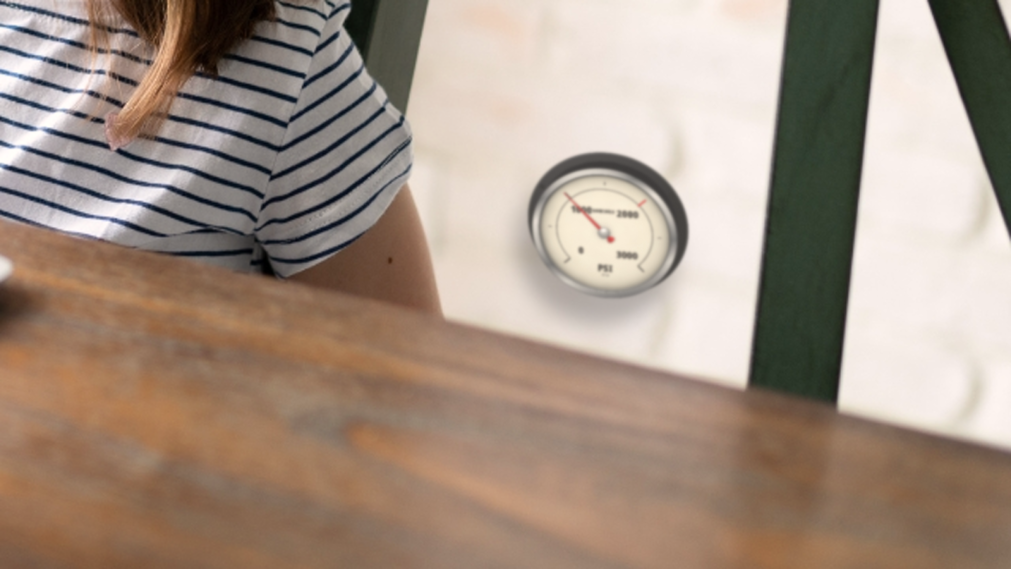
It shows 1000 (psi)
